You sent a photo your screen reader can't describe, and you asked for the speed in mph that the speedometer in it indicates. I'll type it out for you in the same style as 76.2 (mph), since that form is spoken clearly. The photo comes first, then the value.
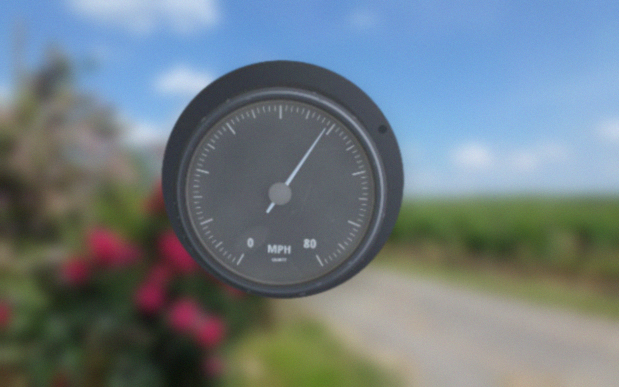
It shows 49 (mph)
